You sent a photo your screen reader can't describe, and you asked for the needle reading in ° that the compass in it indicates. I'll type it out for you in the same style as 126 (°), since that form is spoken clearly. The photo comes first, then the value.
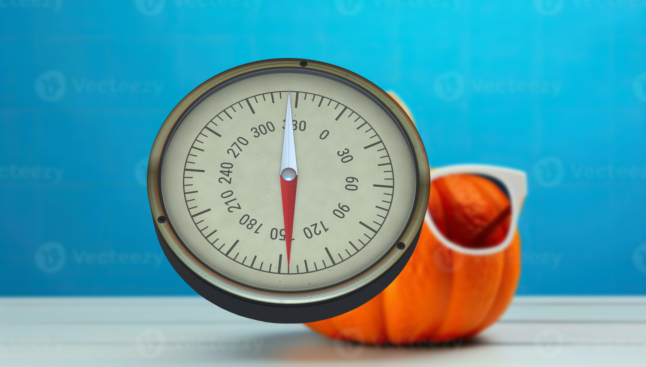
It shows 145 (°)
